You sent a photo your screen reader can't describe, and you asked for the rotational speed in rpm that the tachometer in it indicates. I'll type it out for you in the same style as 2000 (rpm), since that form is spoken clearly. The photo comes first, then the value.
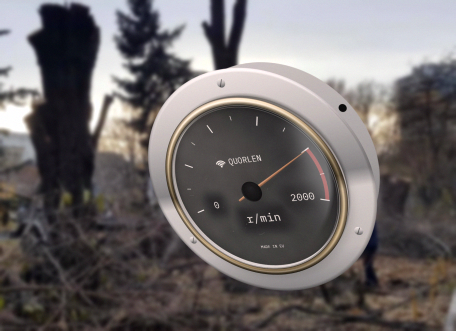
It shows 1600 (rpm)
